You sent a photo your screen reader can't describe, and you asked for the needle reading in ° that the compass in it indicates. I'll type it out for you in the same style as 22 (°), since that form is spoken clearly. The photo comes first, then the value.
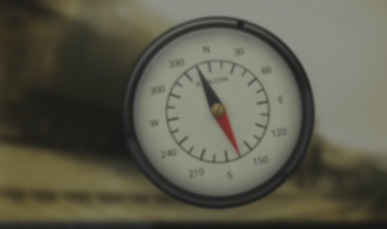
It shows 165 (°)
